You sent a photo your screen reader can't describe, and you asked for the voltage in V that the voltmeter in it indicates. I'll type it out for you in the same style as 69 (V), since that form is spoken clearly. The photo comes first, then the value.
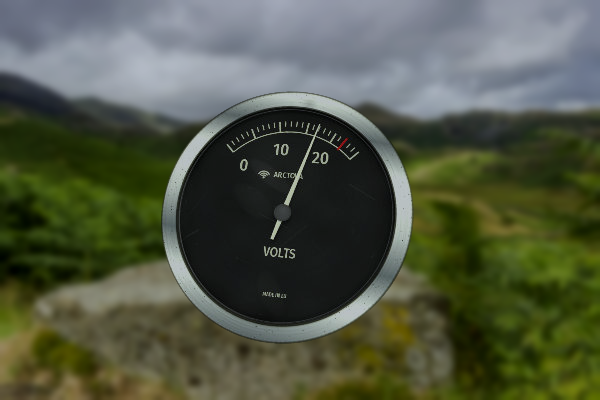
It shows 17 (V)
